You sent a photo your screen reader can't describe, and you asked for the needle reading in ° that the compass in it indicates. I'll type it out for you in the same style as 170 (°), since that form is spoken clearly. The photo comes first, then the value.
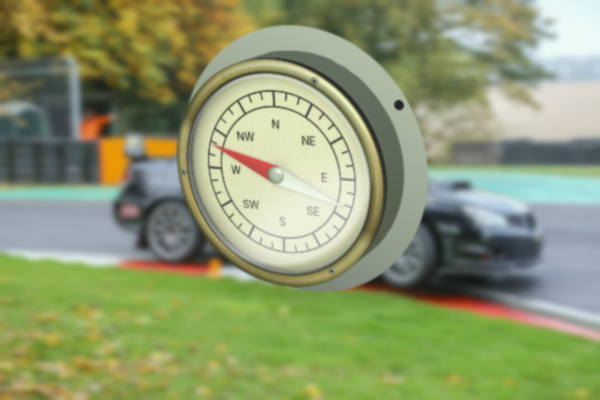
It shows 290 (°)
